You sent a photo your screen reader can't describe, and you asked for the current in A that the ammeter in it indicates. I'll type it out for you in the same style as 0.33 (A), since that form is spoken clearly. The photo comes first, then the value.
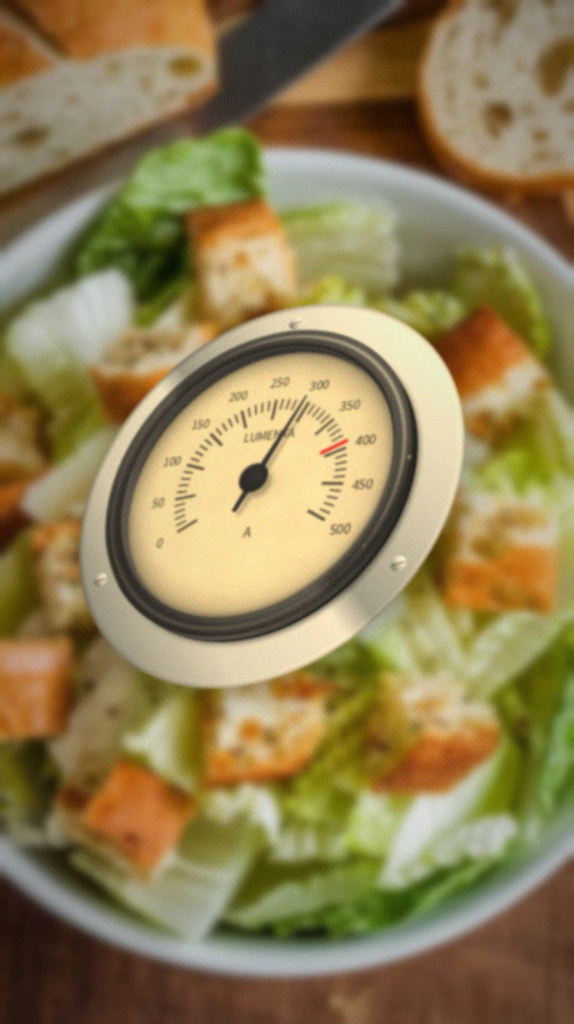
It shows 300 (A)
